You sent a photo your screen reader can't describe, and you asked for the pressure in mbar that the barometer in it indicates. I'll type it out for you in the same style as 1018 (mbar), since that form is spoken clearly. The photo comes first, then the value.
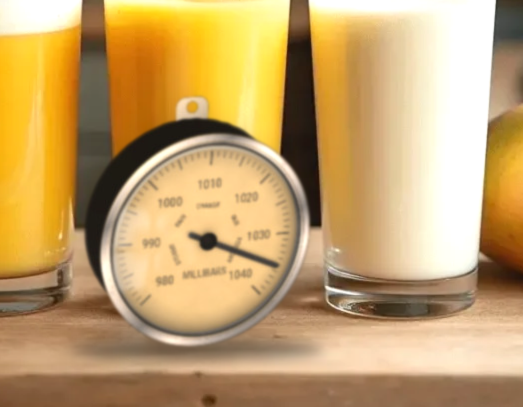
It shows 1035 (mbar)
